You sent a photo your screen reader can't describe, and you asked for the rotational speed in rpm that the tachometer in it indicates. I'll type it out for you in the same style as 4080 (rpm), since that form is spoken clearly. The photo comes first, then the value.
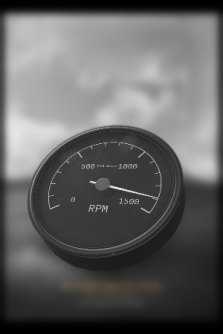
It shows 1400 (rpm)
